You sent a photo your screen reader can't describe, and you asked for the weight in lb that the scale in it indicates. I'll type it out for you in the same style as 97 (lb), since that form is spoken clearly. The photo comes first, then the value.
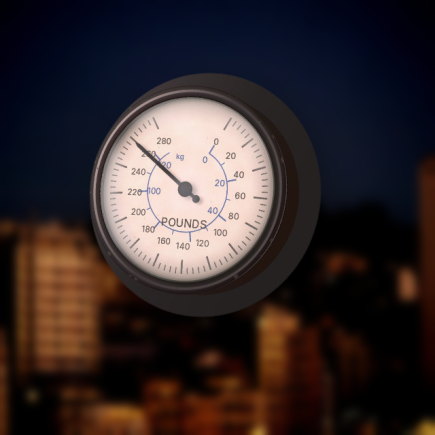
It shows 260 (lb)
